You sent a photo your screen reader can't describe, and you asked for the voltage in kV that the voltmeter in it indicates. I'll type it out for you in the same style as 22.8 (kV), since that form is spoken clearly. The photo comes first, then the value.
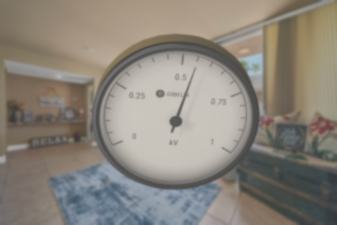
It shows 0.55 (kV)
